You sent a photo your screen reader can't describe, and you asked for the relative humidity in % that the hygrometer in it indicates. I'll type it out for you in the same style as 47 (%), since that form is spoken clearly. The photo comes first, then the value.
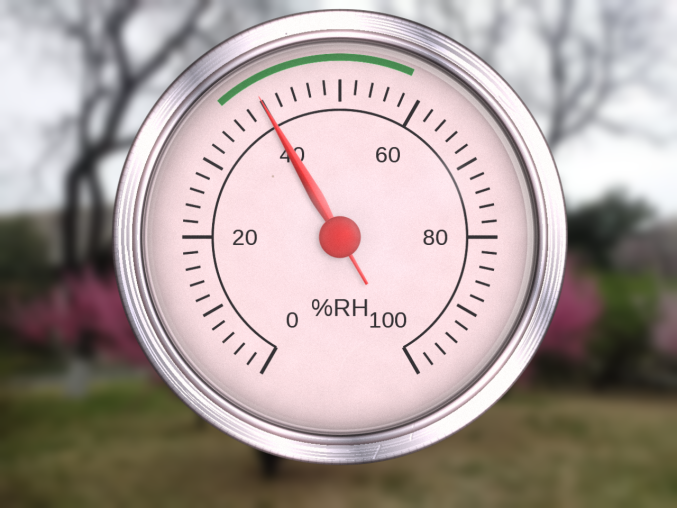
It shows 40 (%)
